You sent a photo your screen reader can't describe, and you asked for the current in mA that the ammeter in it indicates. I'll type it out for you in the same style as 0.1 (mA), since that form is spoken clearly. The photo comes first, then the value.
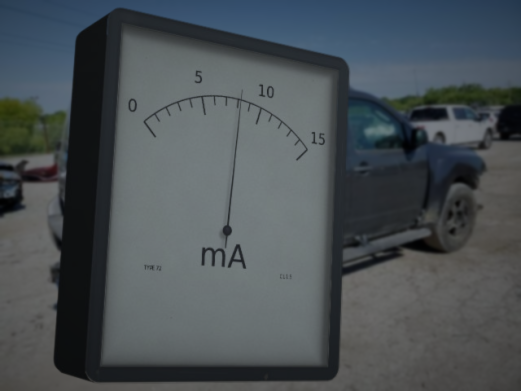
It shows 8 (mA)
